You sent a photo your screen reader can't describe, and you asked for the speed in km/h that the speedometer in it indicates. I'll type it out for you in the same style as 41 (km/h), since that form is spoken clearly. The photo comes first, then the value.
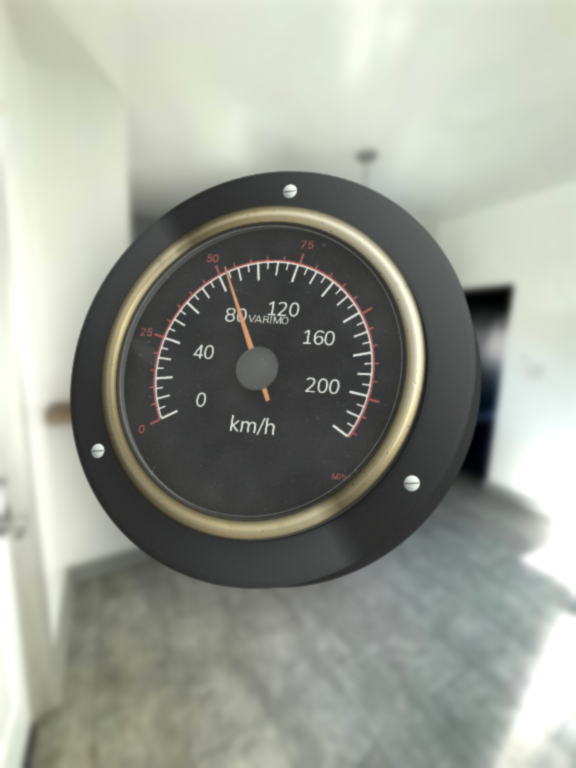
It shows 85 (km/h)
